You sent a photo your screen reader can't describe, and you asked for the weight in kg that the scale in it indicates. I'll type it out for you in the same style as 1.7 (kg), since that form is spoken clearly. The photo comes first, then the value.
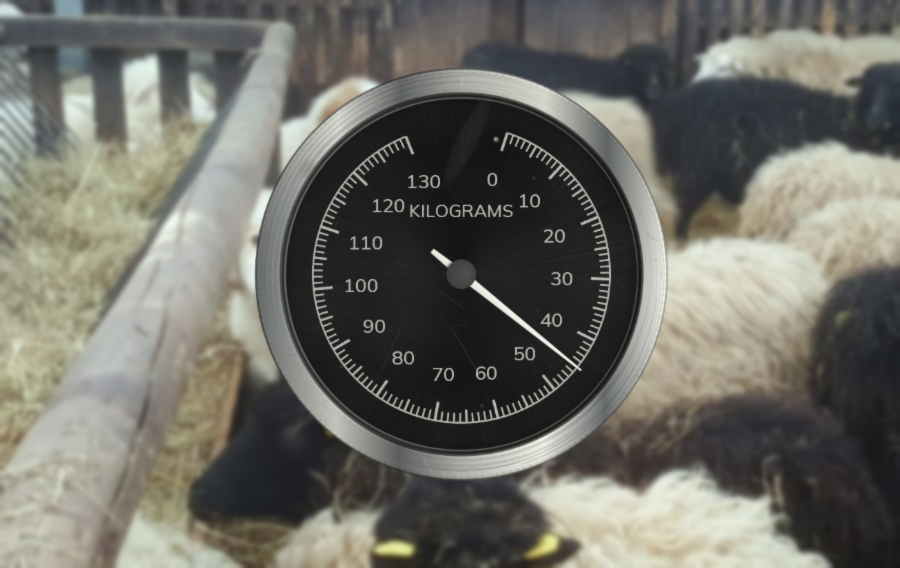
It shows 45 (kg)
